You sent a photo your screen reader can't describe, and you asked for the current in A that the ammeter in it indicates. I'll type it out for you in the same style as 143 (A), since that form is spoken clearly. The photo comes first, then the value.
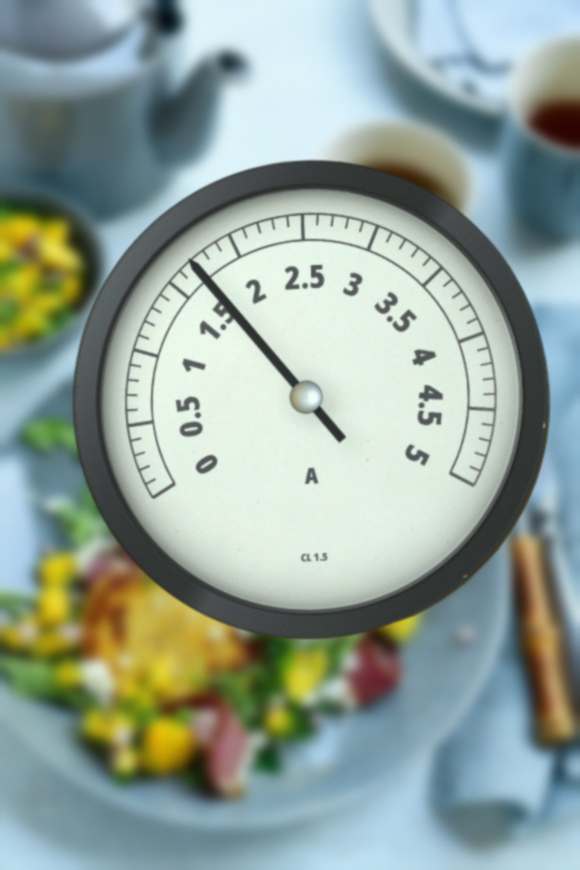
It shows 1.7 (A)
